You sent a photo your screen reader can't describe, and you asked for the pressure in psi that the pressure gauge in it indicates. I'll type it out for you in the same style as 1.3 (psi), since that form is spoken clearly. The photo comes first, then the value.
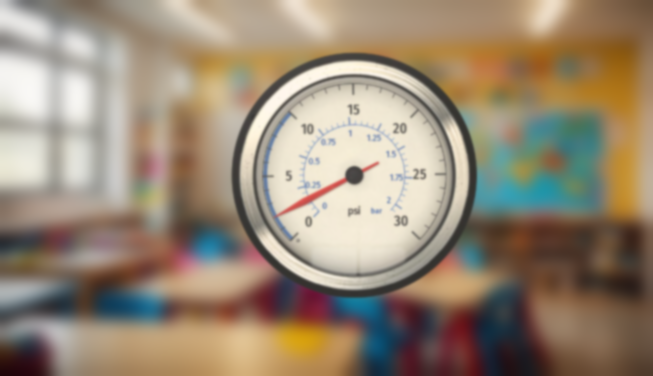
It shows 2 (psi)
